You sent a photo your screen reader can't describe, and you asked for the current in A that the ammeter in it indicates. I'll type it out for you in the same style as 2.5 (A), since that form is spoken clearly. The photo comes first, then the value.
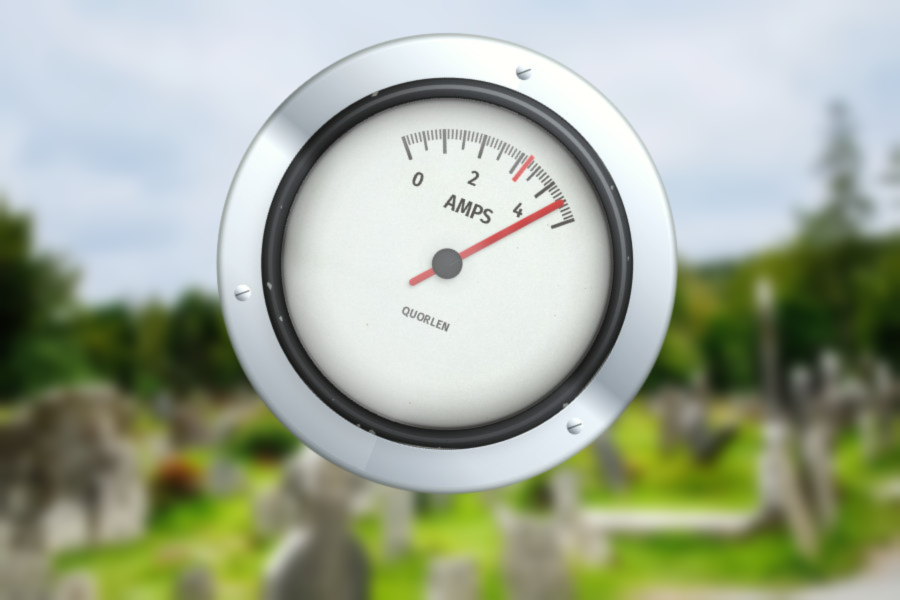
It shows 4.5 (A)
